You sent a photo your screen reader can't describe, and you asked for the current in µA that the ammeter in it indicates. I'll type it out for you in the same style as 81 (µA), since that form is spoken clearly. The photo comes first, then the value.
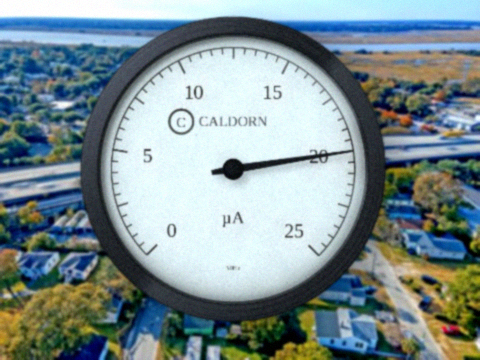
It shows 20 (µA)
